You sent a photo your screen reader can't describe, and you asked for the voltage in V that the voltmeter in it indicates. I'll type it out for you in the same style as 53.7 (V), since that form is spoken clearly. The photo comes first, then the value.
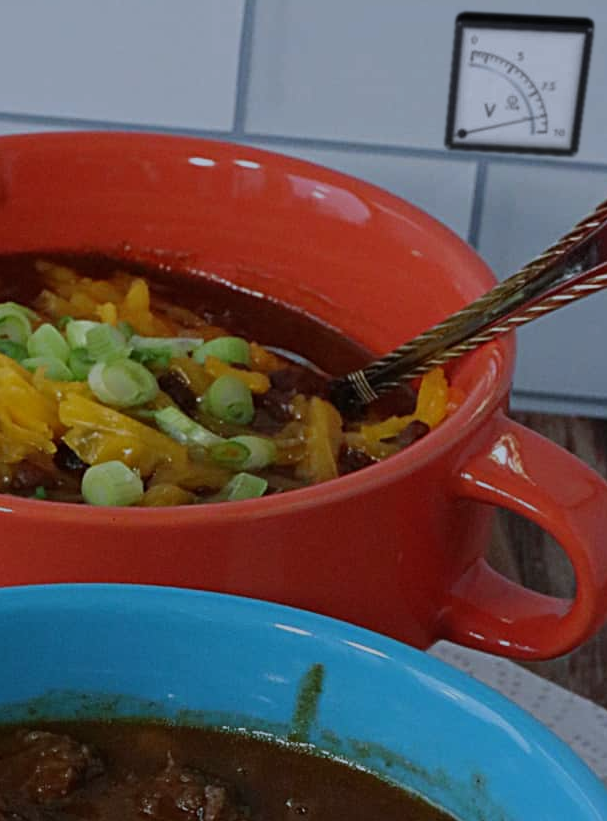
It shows 9 (V)
